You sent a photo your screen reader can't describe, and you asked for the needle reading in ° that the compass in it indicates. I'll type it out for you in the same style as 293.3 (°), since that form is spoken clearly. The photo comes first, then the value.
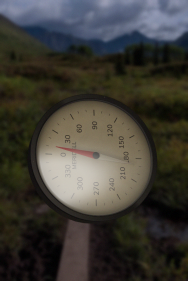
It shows 10 (°)
